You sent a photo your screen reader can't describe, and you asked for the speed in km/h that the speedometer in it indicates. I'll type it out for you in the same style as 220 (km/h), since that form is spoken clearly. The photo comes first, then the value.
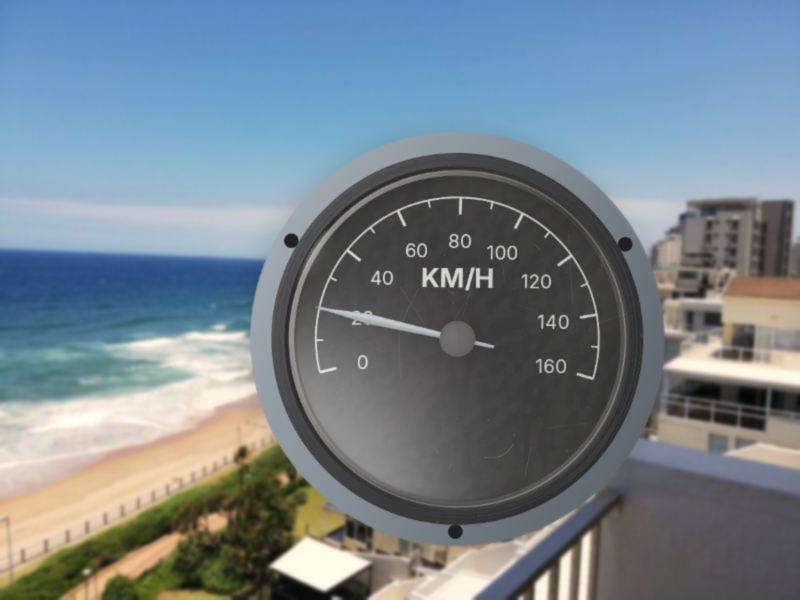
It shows 20 (km/h)
